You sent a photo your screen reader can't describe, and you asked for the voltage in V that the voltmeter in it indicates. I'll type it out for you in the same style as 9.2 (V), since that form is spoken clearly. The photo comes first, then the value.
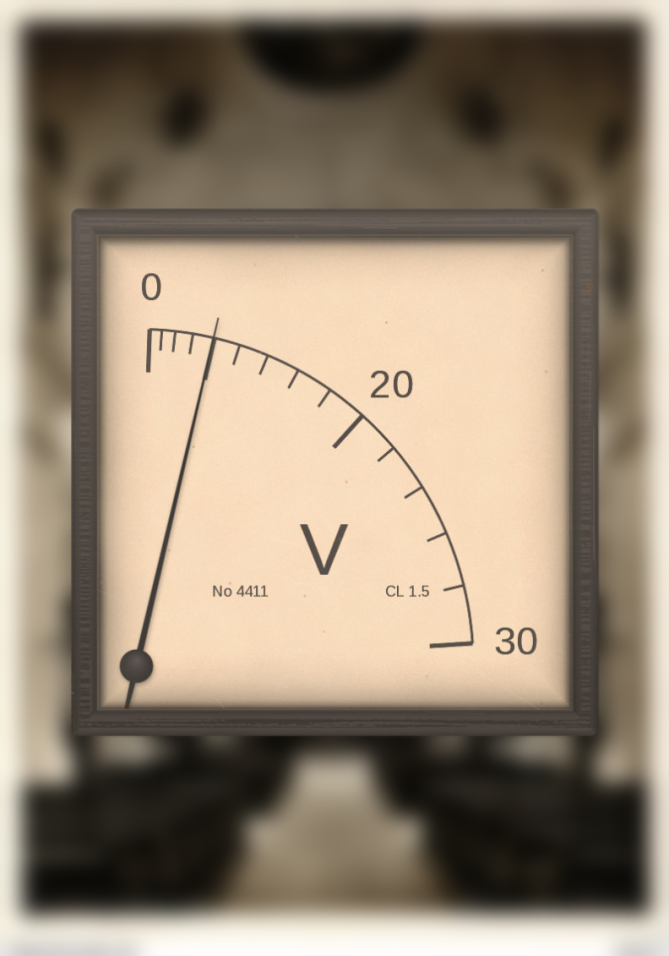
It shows 10 (V)
